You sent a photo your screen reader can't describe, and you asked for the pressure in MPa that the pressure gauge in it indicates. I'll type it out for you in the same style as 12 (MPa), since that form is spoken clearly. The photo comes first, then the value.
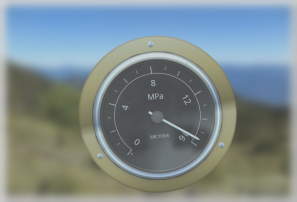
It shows 15.5 (MPa)
